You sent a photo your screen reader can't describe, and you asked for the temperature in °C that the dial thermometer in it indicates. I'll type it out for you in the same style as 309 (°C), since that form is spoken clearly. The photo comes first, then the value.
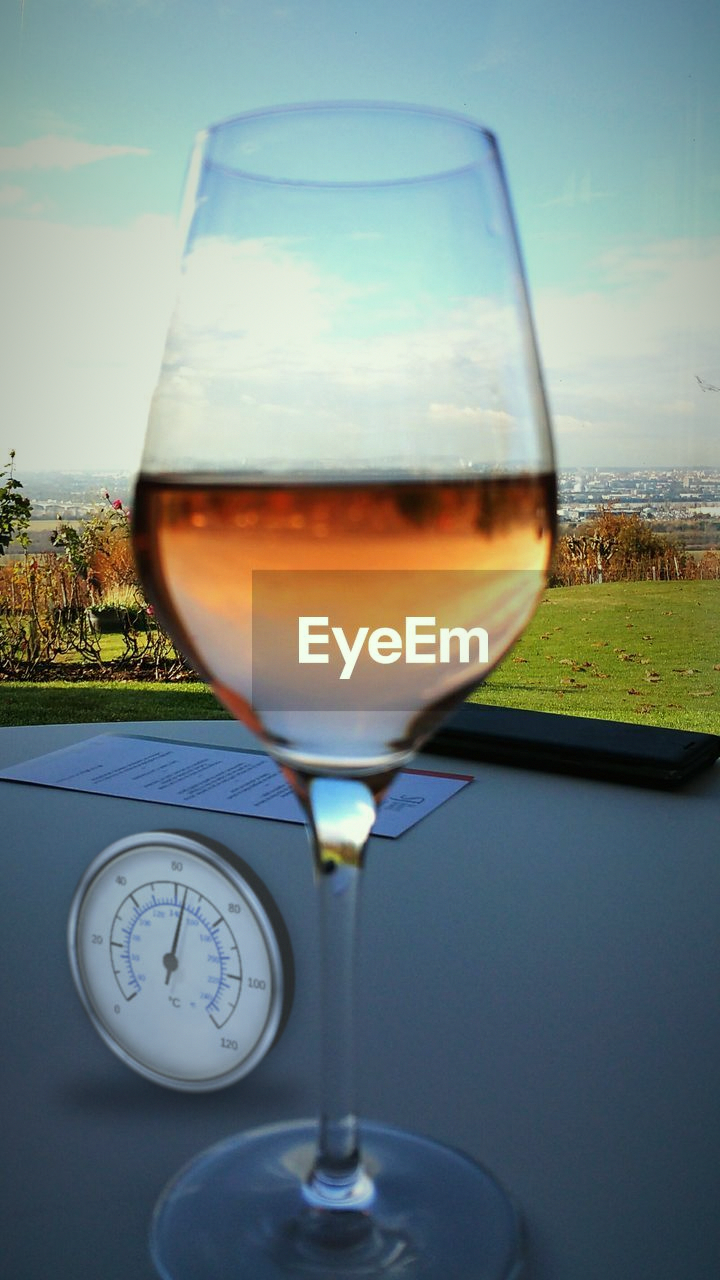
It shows 65 (°C)
